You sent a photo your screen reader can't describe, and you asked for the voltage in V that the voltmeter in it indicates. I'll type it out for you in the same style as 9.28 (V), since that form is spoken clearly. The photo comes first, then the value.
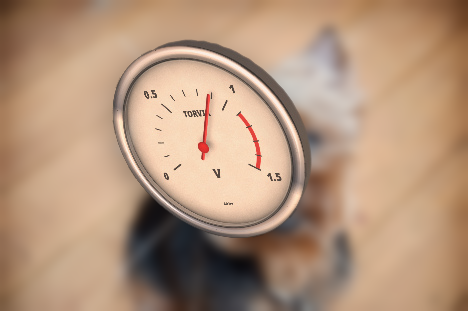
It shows 0.9 (V)
